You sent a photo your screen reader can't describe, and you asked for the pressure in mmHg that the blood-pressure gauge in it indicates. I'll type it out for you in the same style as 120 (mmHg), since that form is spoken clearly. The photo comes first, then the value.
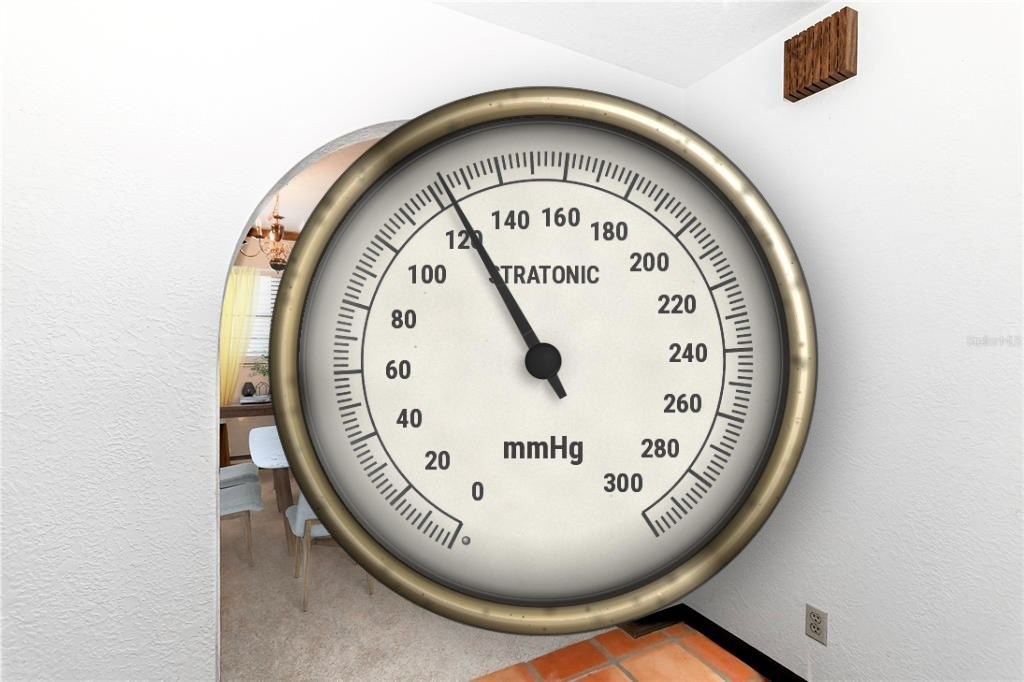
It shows 124 (mmHg)
